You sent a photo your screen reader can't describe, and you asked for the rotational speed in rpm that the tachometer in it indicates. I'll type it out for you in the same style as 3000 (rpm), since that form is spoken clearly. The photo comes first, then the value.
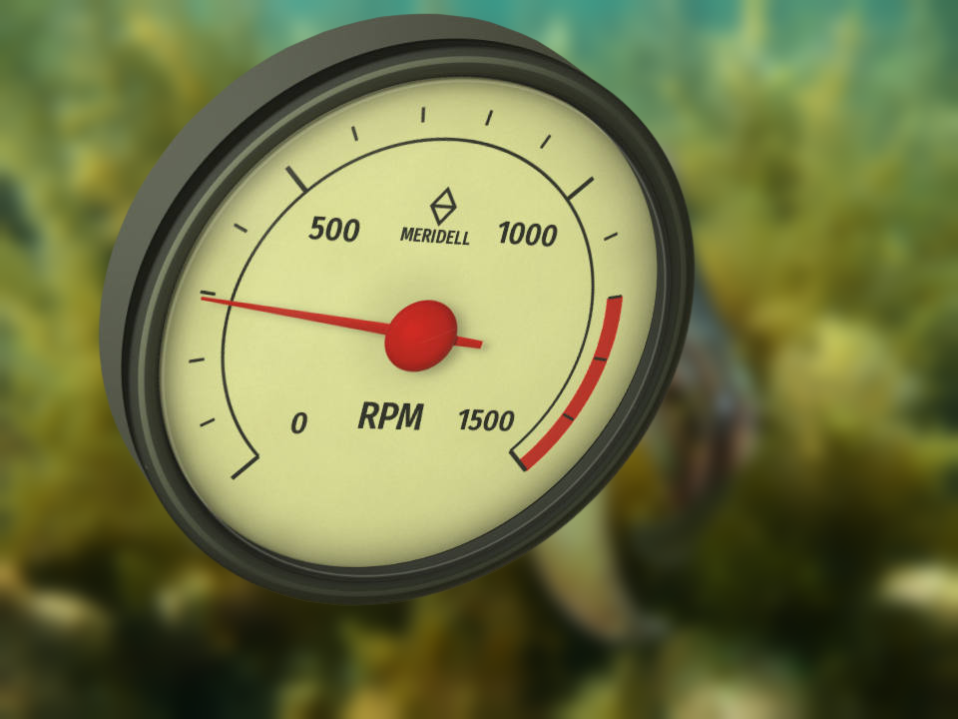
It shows 300 (rpm)
